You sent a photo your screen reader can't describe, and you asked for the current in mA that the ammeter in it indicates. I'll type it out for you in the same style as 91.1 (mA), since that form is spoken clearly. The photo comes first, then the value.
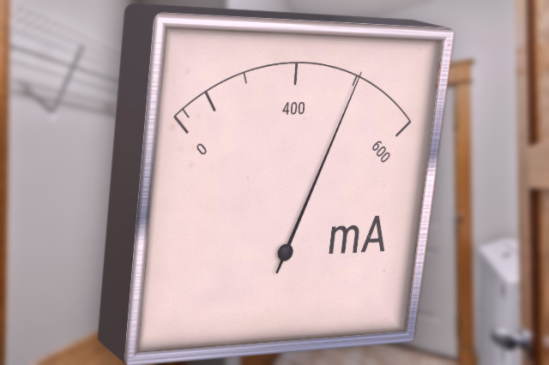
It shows 500 (mA)
